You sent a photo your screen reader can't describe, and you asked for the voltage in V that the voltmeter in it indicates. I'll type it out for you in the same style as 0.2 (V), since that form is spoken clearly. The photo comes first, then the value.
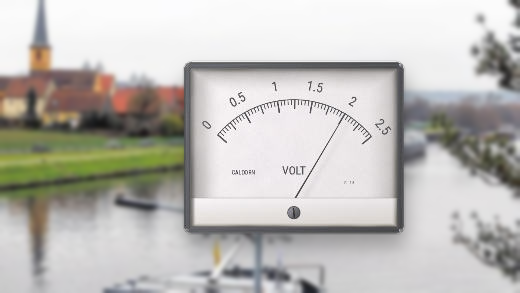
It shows 2 (V)
